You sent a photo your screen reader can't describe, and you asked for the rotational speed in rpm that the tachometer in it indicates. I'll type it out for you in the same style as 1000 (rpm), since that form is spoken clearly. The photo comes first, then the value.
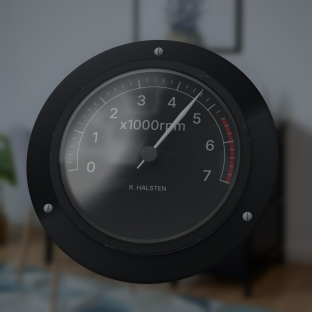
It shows 4600 (rpm)
